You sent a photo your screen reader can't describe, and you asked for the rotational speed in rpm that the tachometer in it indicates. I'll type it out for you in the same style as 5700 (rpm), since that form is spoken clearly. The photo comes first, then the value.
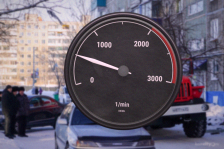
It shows 500 (rpm)
